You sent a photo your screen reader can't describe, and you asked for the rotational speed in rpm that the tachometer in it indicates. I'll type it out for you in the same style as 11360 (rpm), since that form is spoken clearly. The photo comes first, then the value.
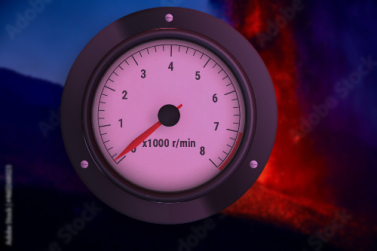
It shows 100 (rpm)
